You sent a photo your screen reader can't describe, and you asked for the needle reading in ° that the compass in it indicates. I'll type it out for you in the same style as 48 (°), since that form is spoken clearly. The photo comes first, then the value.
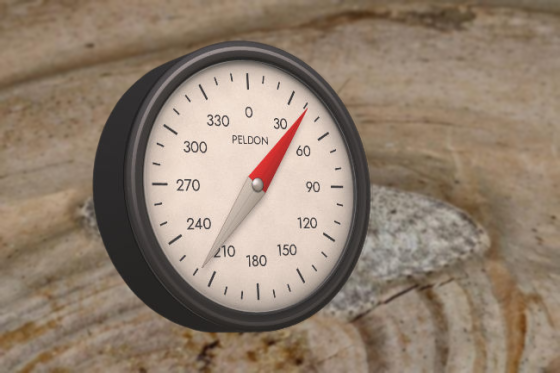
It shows 40 (°)
